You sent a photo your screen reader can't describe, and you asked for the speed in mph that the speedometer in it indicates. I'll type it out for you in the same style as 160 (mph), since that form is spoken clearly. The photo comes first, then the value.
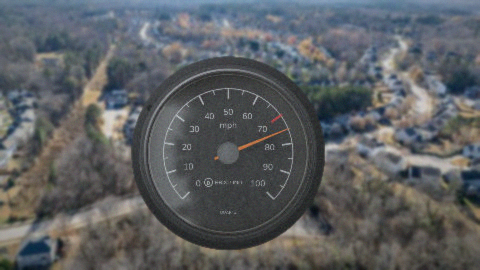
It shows 75 (mph)
